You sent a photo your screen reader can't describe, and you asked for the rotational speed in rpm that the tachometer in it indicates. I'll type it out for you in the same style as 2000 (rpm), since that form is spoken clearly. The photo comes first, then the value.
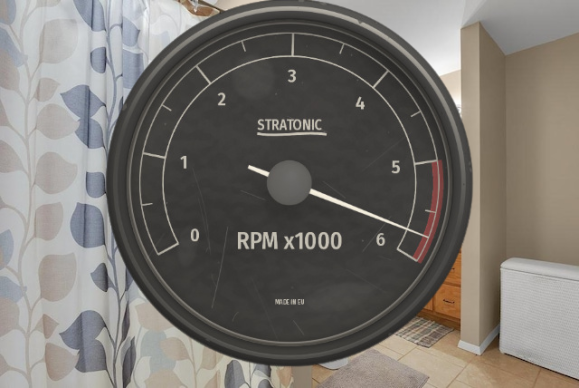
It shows 5750 (rpm)
